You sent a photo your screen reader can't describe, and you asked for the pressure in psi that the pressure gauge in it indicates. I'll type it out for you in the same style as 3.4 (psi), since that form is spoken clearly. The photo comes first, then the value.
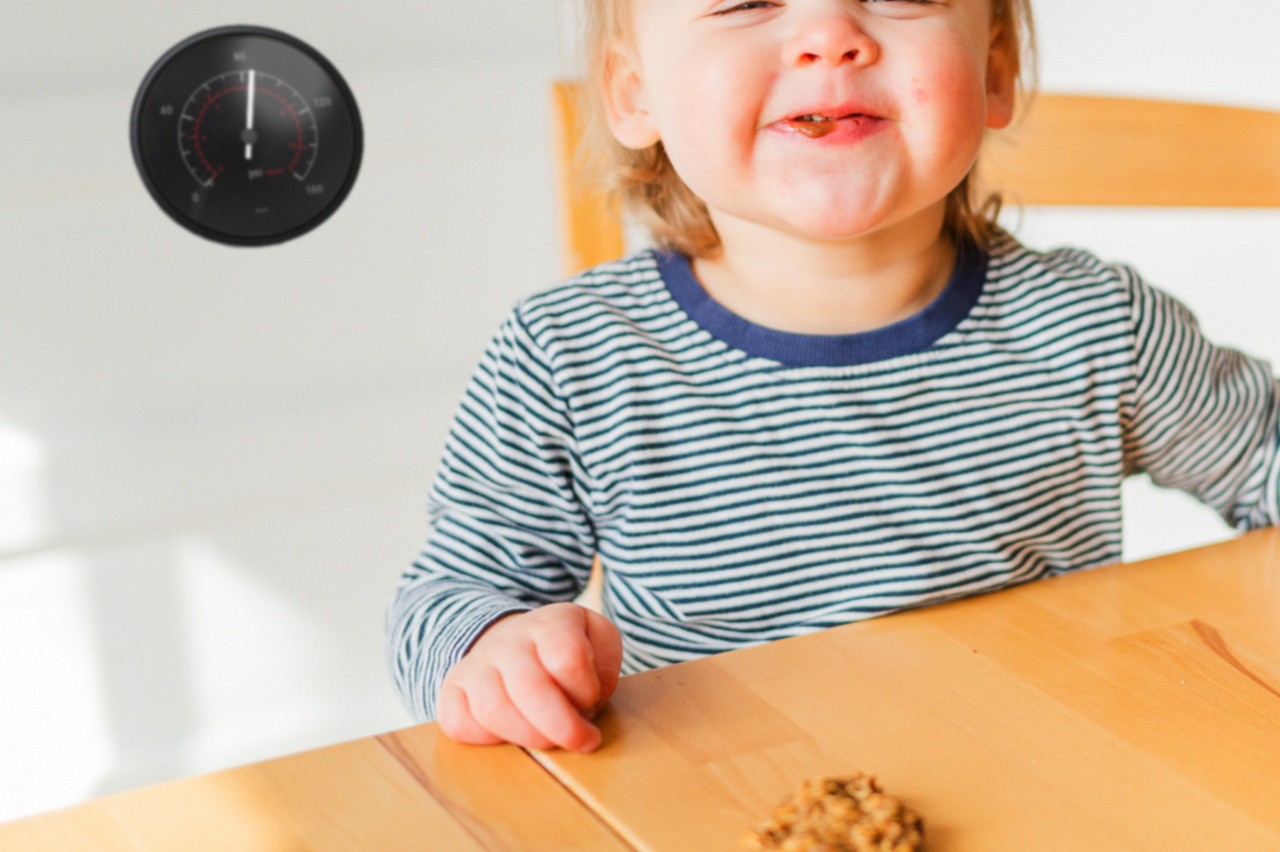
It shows 85 (psi)
